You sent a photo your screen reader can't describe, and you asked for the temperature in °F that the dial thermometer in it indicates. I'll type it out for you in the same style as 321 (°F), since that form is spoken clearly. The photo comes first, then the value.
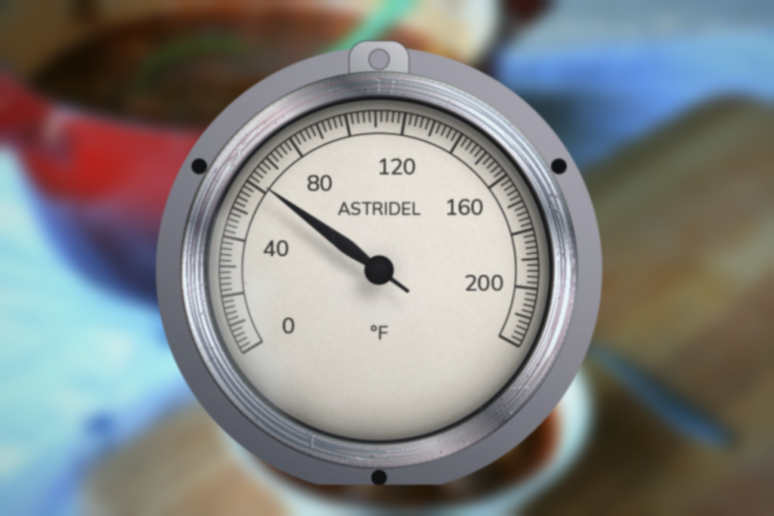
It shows 62 (°F)
